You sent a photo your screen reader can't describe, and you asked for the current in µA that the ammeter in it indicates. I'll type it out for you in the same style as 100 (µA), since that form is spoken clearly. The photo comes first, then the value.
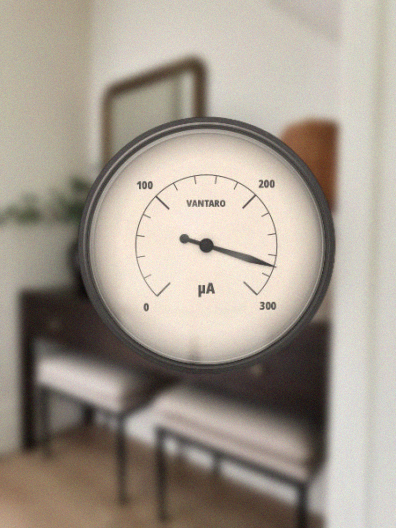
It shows 270 (µA)
